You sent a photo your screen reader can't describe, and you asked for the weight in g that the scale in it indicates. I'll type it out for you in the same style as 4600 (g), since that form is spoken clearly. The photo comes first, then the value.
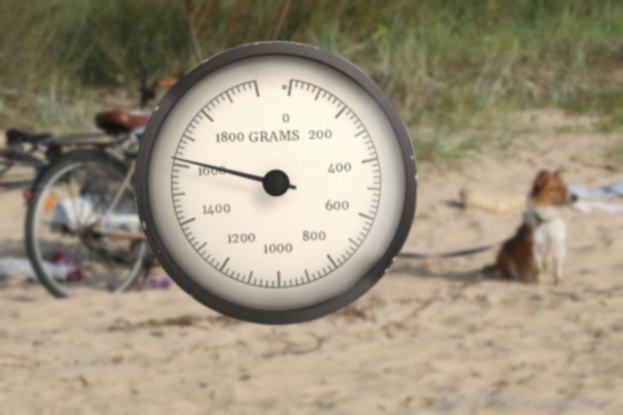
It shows 1620 (g)
